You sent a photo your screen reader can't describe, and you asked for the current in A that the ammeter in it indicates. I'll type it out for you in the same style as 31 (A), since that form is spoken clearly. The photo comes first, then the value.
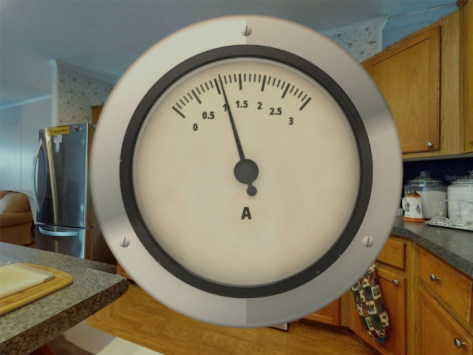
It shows 1.1 (A)
